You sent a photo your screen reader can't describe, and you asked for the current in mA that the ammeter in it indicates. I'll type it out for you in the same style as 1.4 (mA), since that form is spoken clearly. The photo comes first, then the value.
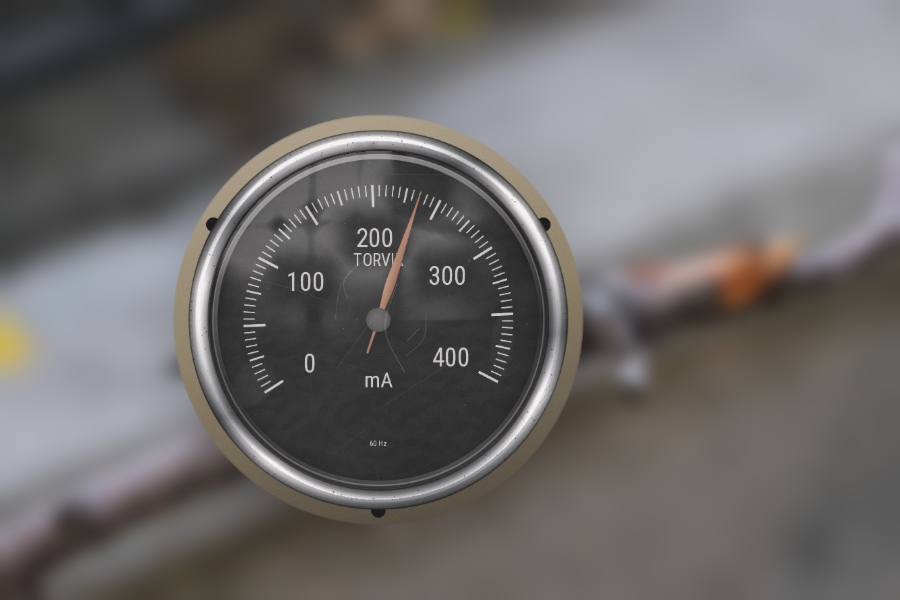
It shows 235 (mA)
